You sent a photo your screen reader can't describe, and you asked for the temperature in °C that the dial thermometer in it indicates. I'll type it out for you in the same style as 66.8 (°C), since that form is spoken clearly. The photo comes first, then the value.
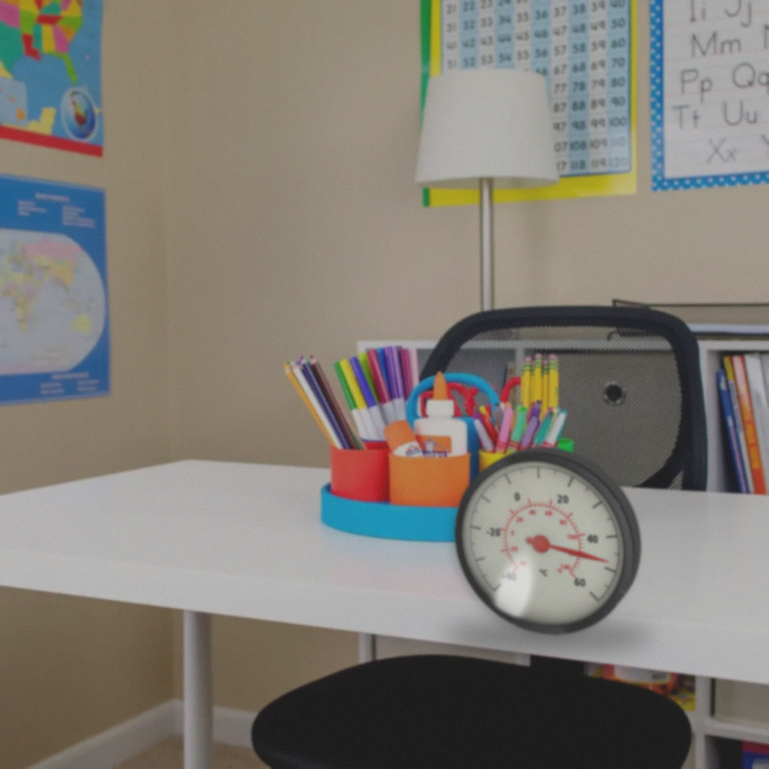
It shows 47.5 (°C)
